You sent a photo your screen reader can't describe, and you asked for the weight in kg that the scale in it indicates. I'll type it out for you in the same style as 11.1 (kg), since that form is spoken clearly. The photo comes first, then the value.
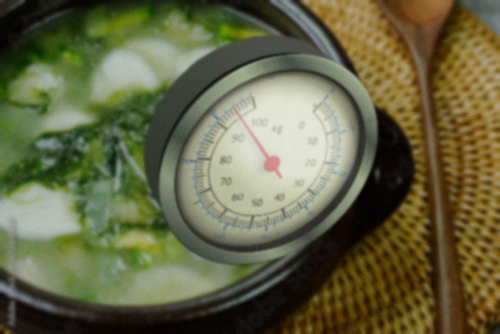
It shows 95 (kg)
